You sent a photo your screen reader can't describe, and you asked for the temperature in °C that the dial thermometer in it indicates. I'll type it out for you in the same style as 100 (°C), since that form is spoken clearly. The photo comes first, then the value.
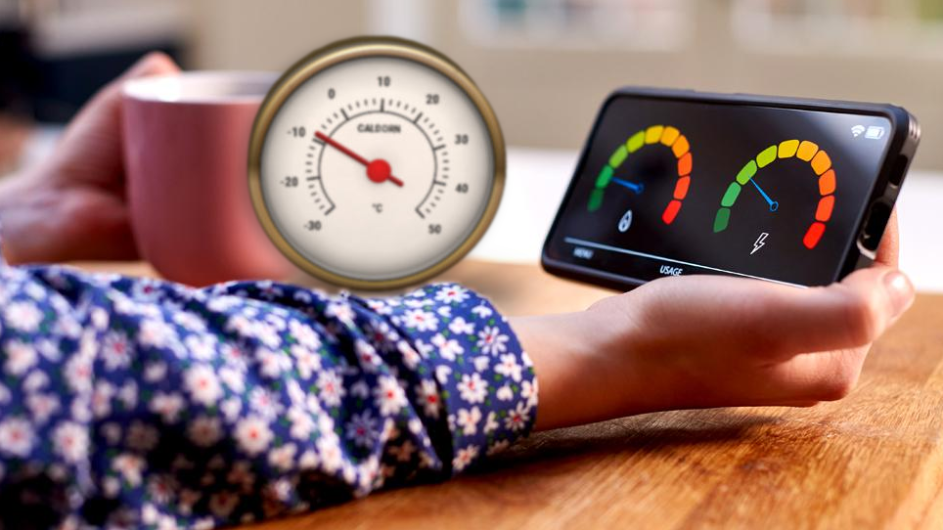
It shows -8 (°C)
